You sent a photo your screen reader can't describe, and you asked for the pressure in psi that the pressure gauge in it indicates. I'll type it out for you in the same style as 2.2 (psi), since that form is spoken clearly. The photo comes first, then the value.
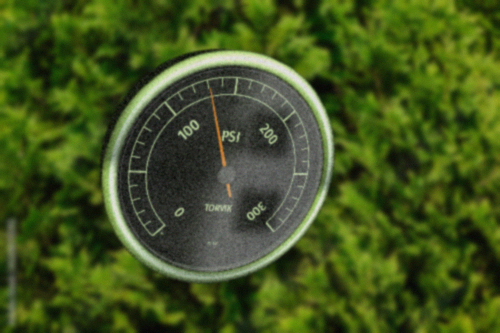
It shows 130 (psi)
